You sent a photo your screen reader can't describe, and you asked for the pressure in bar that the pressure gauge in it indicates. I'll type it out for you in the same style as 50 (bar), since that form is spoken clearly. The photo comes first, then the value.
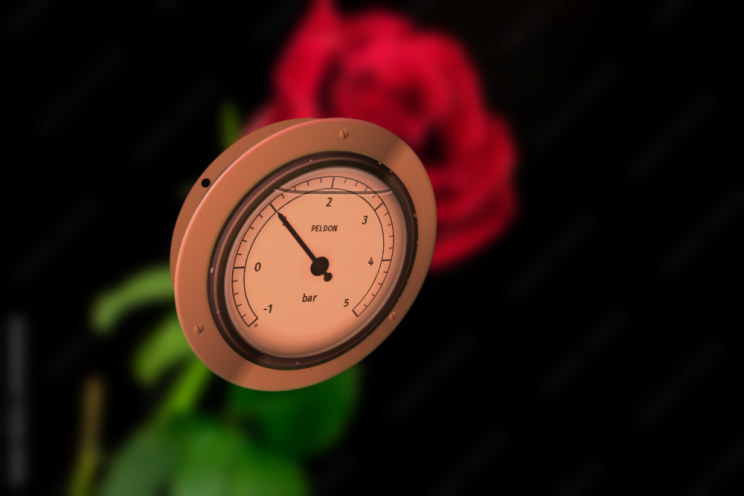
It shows 1 (bar)
